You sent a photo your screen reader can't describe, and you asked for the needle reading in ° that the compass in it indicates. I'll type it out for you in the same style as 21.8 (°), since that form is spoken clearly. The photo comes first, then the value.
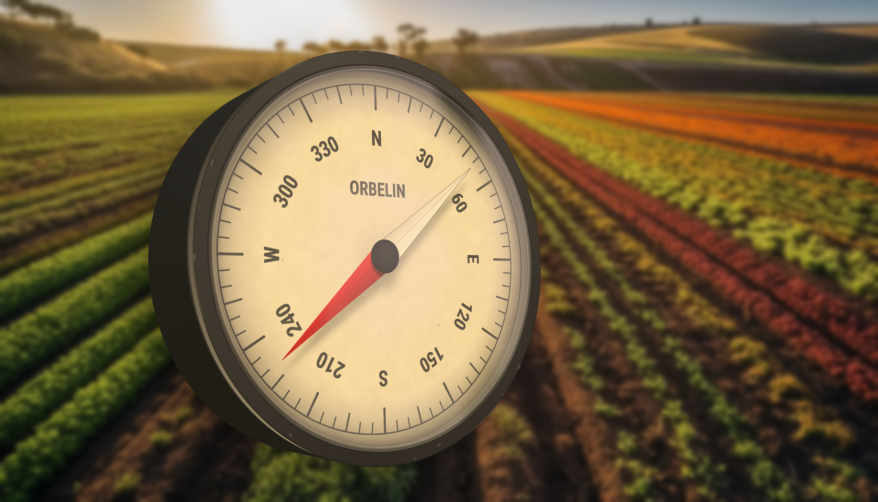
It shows 230 (°)
